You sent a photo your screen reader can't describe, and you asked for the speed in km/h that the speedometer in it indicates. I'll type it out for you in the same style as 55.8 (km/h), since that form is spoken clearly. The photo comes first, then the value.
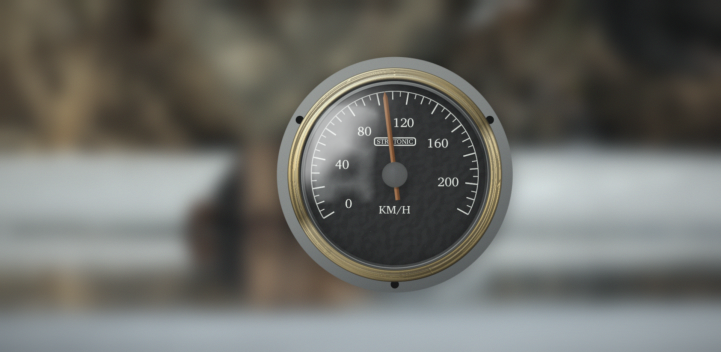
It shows 105 (km/h)
